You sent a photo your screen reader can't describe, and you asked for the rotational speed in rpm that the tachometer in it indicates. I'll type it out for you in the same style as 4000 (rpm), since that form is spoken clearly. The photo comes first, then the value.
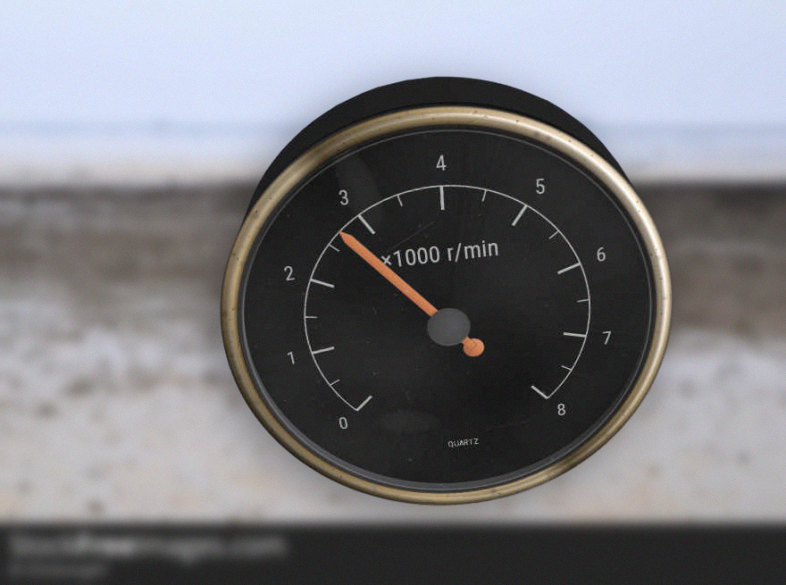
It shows 2750 (rpm)
